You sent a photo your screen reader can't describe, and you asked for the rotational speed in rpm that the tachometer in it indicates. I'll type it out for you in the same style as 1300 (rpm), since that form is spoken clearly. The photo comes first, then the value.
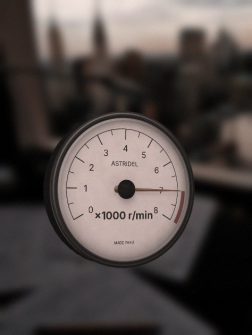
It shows 7000 (rpm)
